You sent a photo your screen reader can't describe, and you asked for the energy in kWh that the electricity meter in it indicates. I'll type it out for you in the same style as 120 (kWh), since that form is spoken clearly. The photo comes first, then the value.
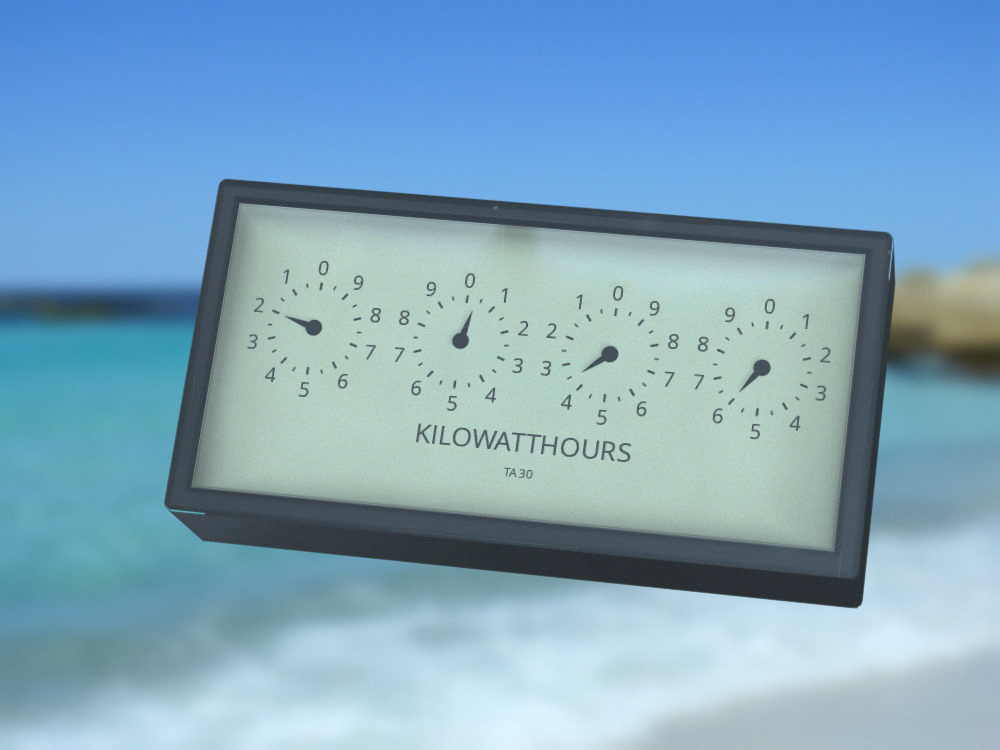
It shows 2036 (kWh)
